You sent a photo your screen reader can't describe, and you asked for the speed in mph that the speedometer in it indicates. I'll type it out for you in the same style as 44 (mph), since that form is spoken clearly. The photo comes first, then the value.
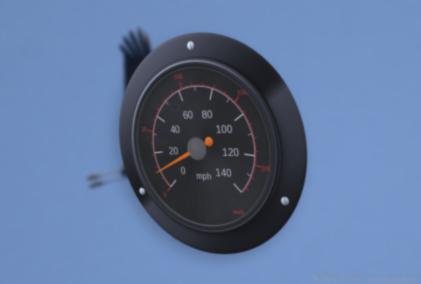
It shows 10 (mph)
